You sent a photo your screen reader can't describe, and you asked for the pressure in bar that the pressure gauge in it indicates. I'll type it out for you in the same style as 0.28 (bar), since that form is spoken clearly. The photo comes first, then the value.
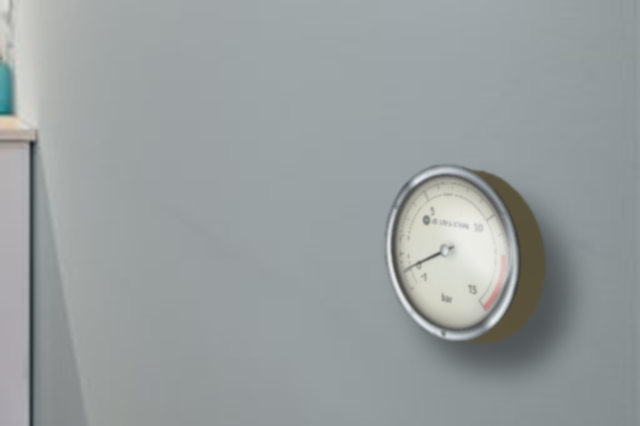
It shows 0 (bar)
